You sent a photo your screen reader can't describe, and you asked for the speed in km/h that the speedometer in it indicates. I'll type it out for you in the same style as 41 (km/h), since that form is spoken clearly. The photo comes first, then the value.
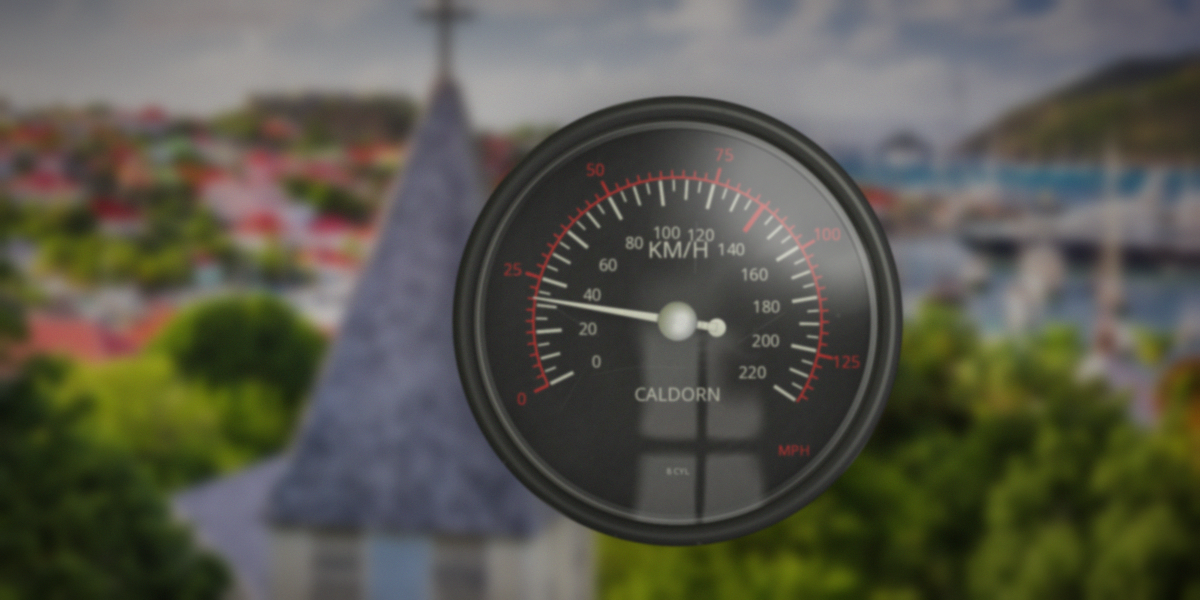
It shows 32.5 (km/h)
